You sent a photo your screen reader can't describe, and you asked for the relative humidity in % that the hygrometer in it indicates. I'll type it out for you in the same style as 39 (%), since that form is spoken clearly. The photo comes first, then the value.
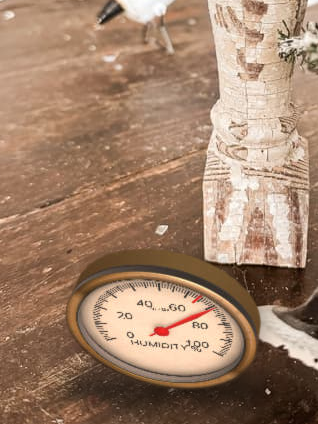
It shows 70 (%)
